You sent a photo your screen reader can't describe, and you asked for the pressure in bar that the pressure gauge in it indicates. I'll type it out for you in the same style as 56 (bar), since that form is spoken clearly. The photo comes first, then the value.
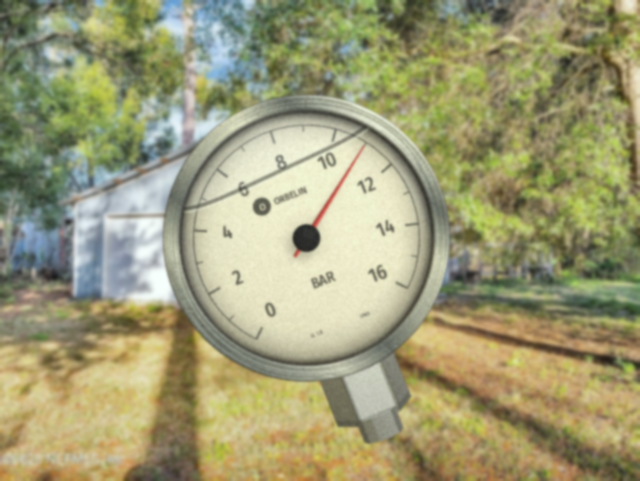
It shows 11 (bar)
